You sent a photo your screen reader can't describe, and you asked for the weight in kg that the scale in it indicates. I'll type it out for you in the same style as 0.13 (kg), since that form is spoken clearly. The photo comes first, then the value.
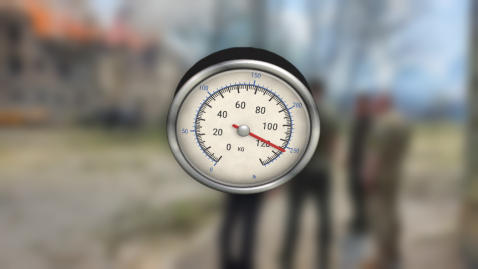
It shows 115 (kg)
